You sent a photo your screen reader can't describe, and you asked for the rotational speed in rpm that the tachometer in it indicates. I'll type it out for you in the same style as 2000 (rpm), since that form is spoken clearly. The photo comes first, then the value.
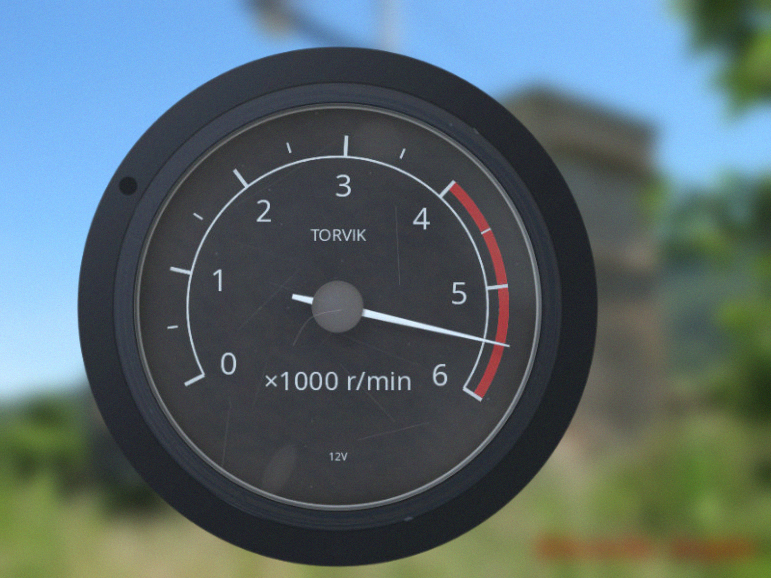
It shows 5500 (rpm)
